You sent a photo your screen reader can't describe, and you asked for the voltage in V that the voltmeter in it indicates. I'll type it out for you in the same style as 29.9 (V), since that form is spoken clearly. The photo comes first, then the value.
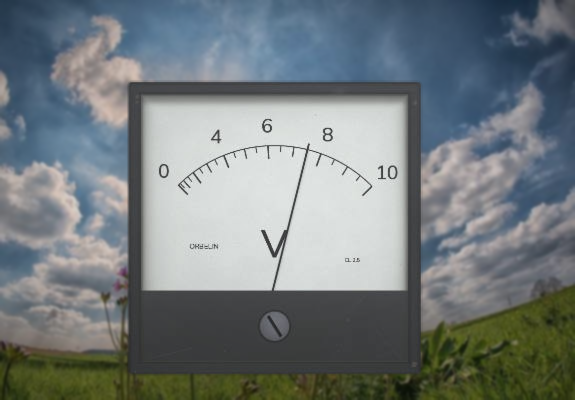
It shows 7.5 (V)
